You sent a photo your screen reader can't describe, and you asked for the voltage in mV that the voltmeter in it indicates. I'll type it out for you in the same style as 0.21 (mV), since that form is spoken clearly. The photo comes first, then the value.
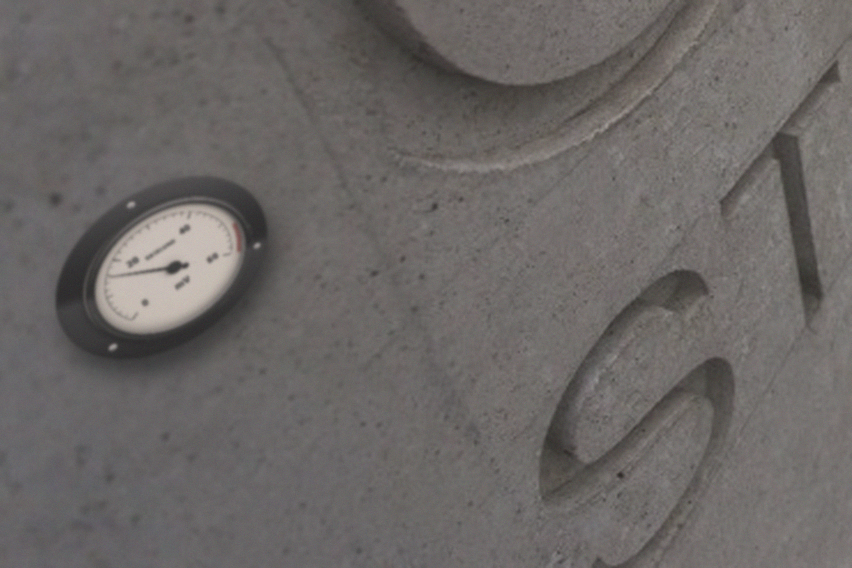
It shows 16 (mV)
